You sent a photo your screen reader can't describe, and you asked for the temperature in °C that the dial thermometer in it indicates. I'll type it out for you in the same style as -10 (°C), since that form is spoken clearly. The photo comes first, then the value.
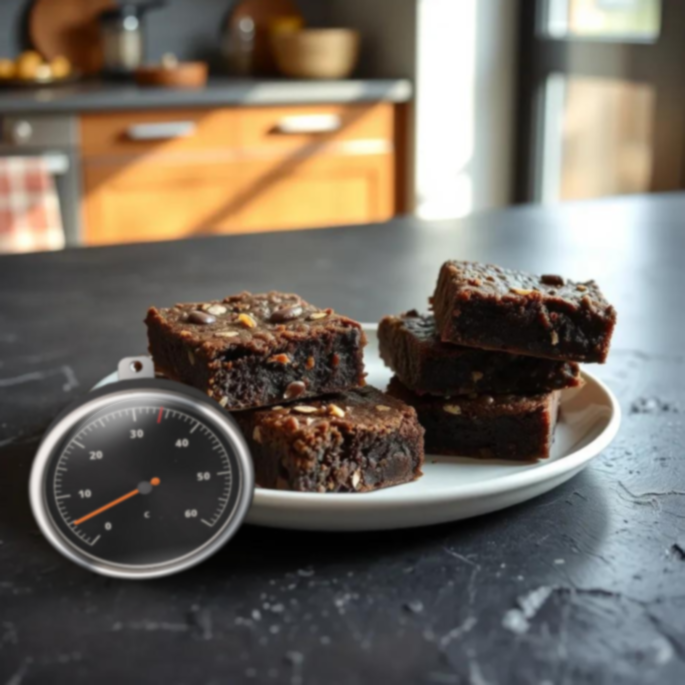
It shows 5 (°C)
